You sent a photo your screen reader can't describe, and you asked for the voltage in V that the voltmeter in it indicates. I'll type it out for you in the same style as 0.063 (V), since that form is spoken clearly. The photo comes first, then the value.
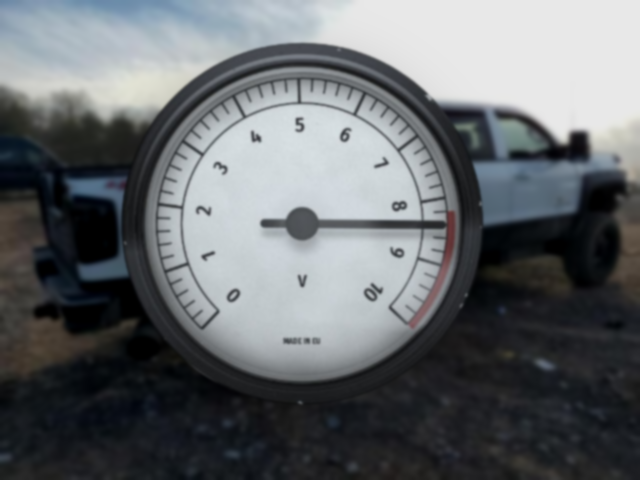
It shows 8.4 (V)
